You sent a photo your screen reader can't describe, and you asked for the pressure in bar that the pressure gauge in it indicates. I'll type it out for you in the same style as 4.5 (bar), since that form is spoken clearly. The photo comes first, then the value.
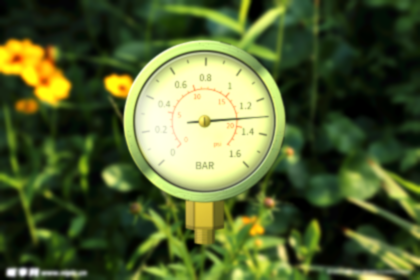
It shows 1.3 (bar)
